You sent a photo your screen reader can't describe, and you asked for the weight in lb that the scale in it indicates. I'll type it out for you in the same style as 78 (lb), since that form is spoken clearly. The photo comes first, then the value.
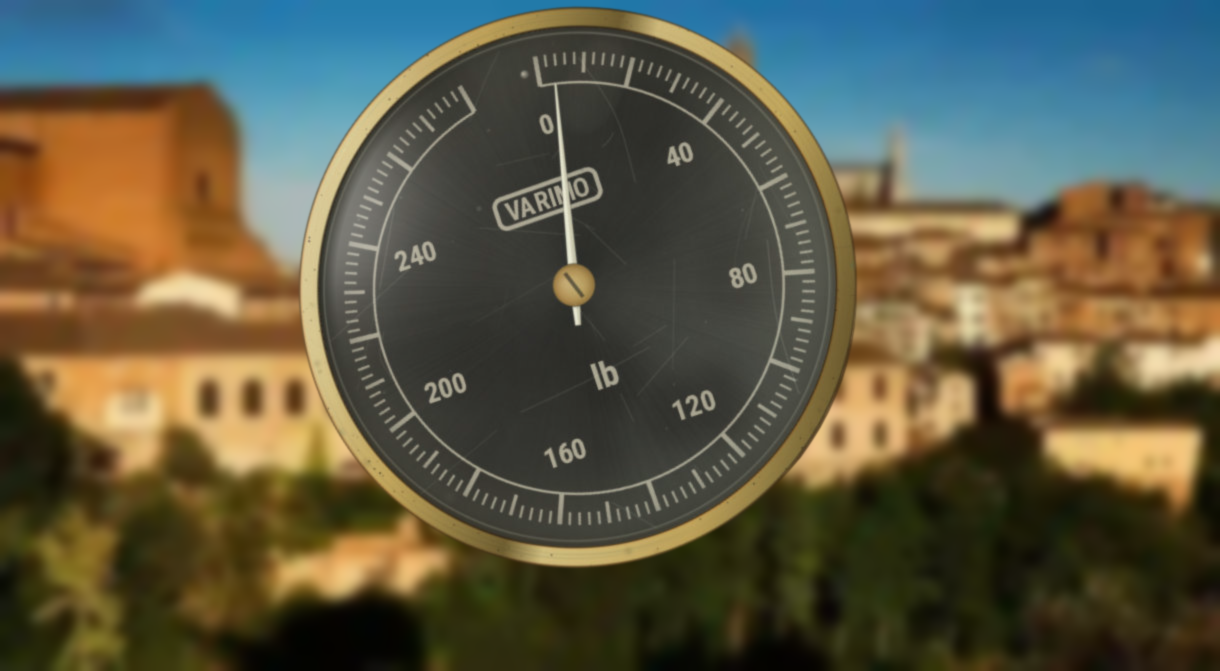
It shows 4 (lb)
